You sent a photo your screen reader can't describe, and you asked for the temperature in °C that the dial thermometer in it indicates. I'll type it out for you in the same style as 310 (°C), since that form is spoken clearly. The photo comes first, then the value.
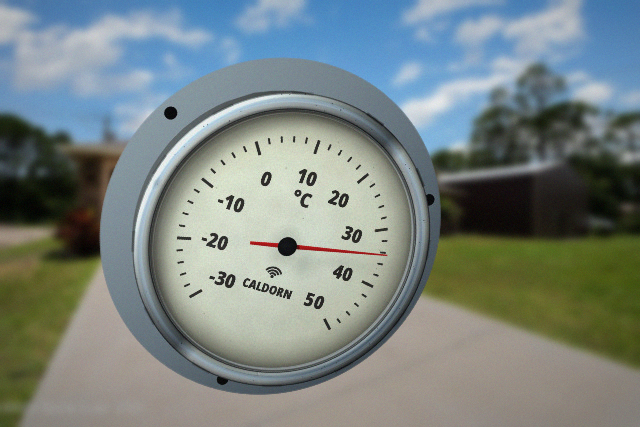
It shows 34 (°C)
